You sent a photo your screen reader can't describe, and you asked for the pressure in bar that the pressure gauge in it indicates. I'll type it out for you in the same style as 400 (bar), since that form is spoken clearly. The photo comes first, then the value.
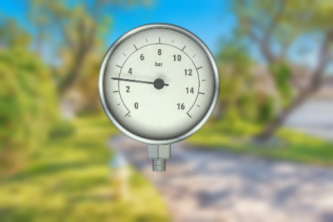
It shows 3 (bar)
